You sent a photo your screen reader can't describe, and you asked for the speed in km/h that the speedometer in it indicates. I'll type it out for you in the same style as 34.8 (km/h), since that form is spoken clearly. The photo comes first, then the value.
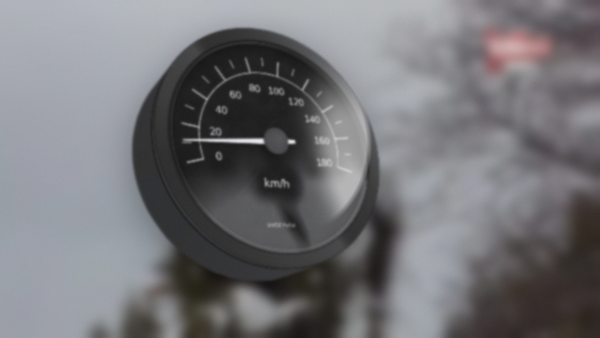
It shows 10 (km/h)
